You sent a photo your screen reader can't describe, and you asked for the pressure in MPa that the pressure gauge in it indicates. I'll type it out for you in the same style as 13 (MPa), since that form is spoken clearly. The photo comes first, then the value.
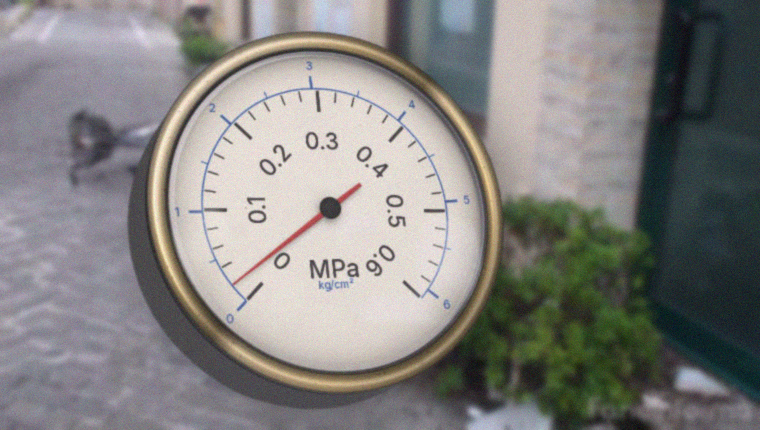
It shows 0.02 (MPa)
